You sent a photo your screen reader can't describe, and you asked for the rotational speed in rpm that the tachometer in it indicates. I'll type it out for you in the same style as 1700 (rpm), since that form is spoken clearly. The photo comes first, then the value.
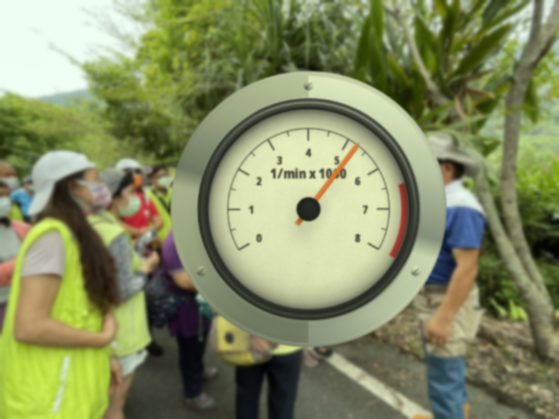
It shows 5250 (rpm)
